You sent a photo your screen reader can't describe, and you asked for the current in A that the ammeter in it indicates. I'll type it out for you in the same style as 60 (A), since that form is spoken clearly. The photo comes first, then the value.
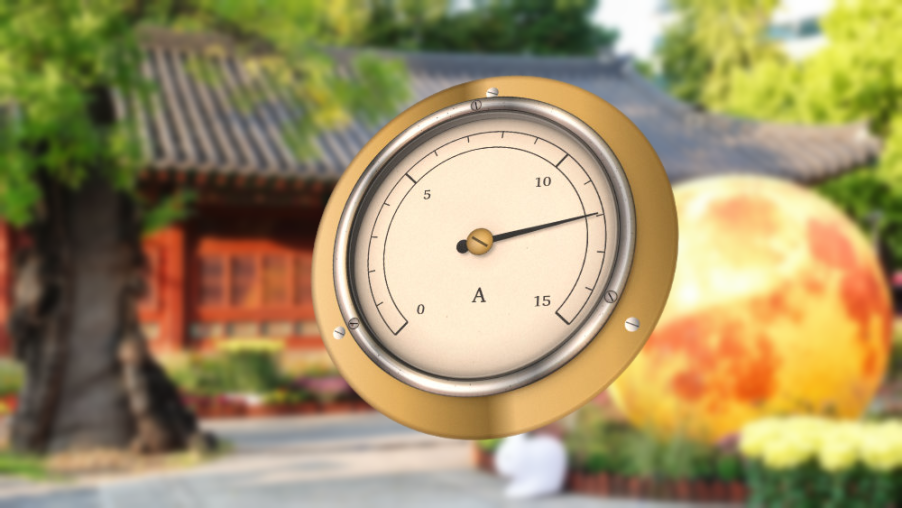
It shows 12 (A)
